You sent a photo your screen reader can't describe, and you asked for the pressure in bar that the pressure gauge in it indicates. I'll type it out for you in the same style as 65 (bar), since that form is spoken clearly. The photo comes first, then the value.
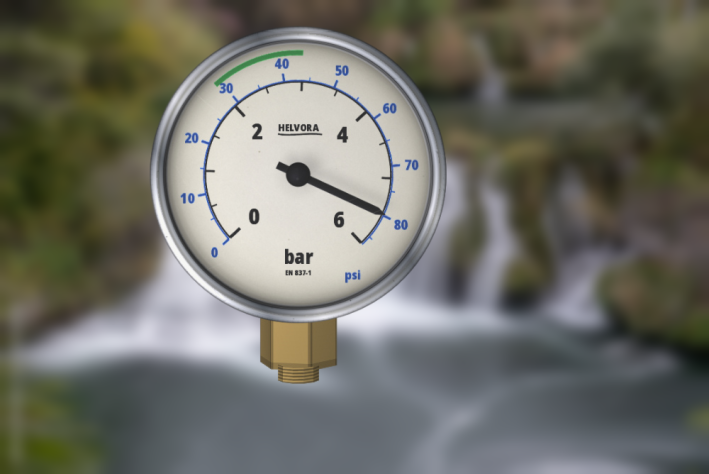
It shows 5.5 (bar)
